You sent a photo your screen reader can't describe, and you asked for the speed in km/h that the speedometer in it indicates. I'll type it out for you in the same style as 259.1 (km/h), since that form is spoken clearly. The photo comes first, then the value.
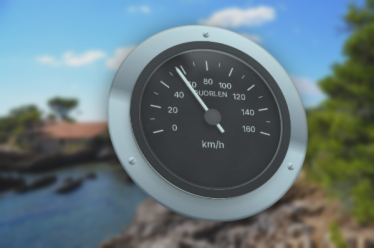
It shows 55 (km/h)
